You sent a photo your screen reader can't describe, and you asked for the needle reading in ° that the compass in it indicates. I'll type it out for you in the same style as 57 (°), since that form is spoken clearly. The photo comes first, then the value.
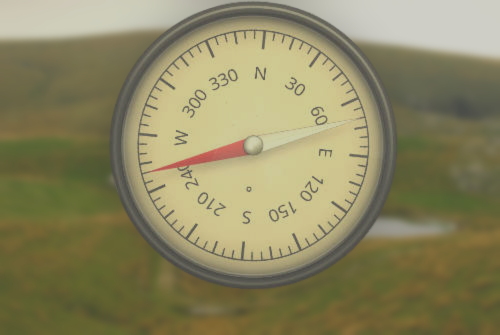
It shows 250 (°)
